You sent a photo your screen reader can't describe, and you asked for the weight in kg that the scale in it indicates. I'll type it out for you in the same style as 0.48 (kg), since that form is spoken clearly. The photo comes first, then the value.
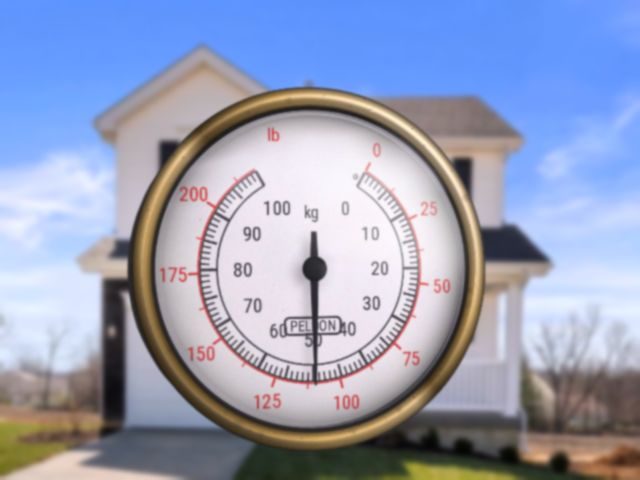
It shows 50 (kg)
